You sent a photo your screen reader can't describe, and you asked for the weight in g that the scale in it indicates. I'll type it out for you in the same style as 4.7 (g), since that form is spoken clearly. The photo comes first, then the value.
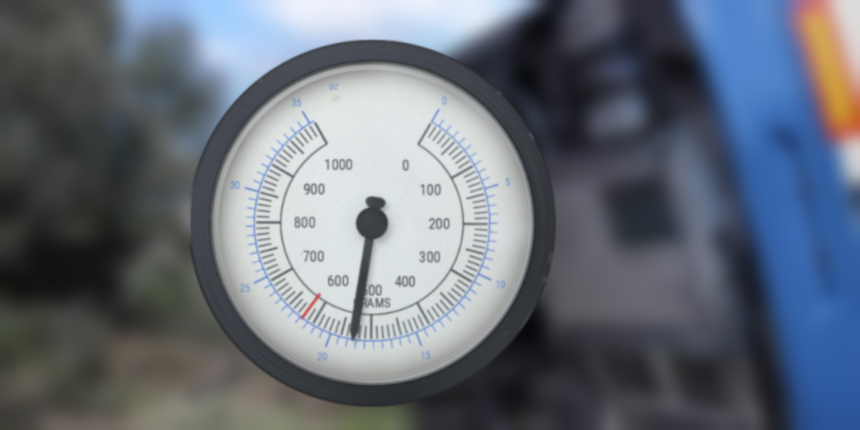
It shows 530 (g)
